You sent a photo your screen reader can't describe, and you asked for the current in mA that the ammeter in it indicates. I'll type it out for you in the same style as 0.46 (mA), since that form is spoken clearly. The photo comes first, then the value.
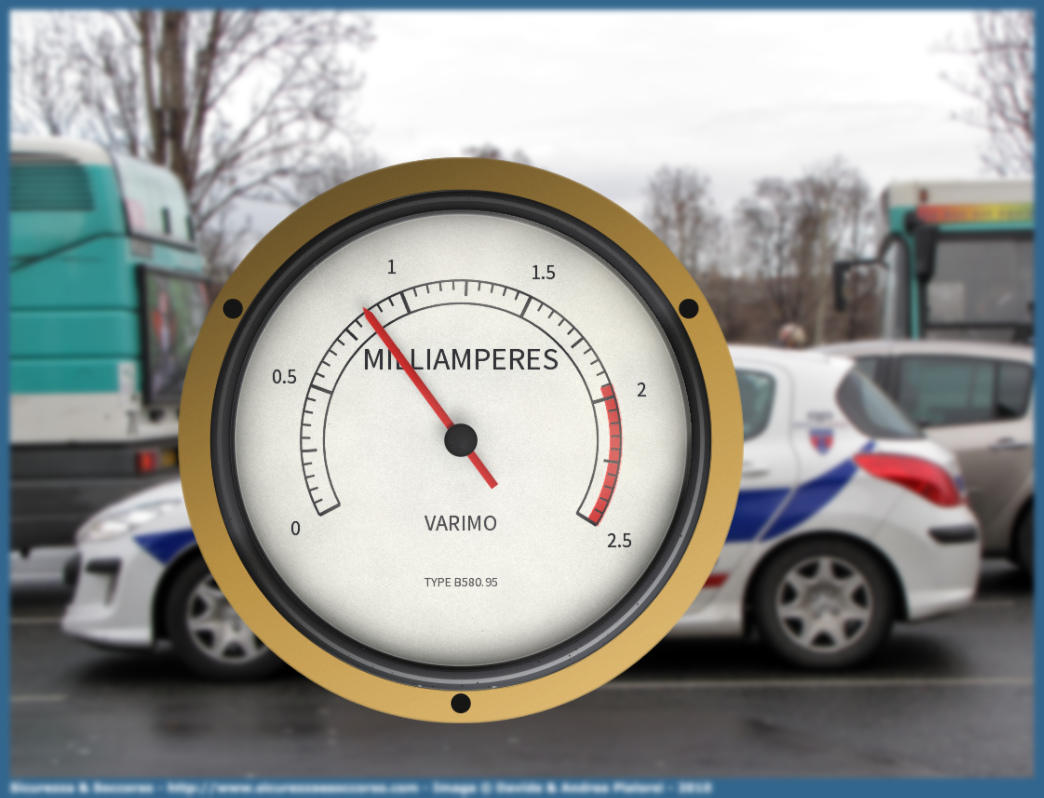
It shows 0.85 (mA)
